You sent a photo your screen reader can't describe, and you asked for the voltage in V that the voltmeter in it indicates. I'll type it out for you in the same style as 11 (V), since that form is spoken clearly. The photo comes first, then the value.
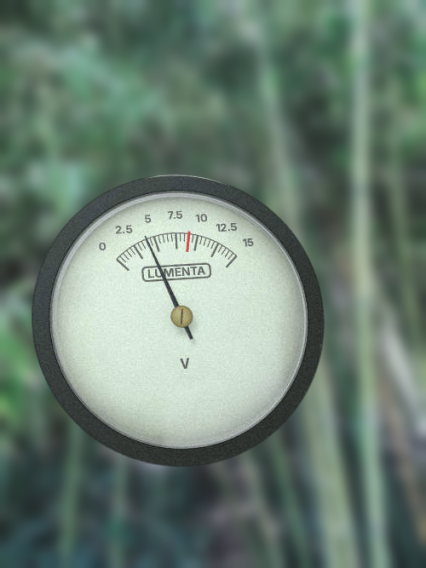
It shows 4 (V)
